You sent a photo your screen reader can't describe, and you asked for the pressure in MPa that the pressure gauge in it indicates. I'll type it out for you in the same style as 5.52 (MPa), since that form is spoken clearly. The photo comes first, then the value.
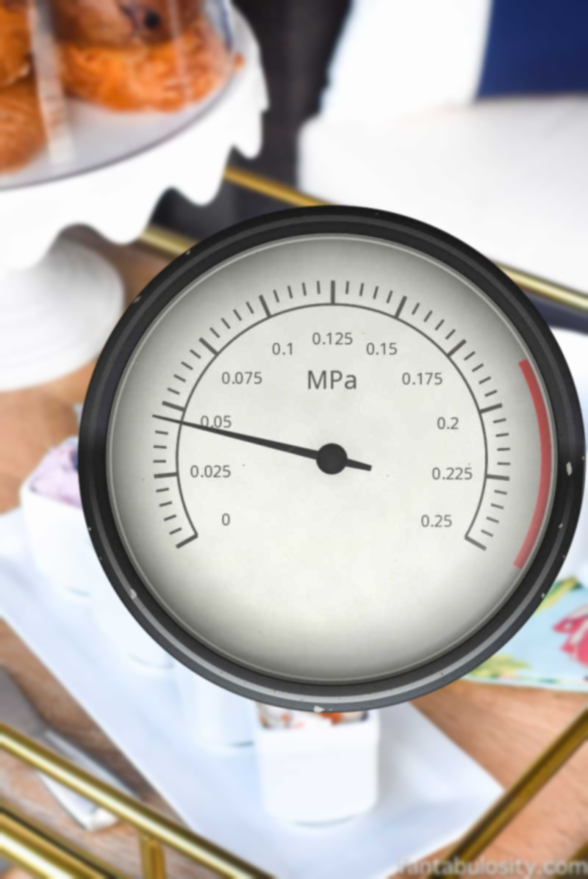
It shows 0.045 (MPa)
